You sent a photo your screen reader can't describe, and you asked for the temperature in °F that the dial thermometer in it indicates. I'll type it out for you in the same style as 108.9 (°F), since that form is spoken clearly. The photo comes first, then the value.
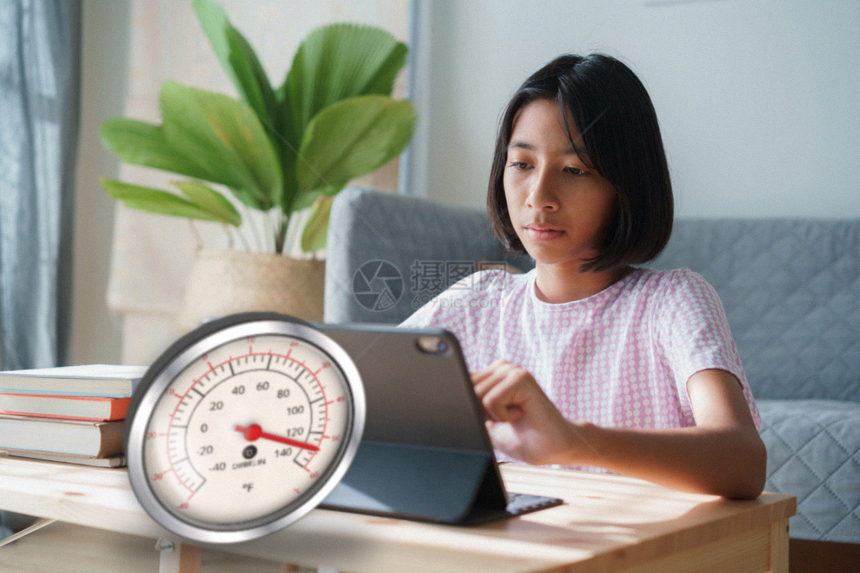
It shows 128 (°F)
